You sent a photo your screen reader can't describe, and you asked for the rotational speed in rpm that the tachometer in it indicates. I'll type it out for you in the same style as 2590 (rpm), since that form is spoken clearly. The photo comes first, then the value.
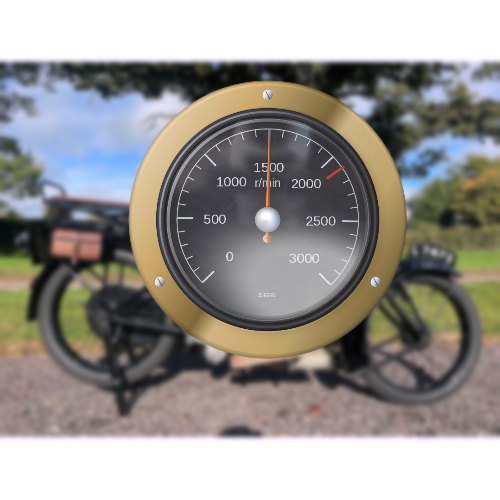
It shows 1500 (rpm)
